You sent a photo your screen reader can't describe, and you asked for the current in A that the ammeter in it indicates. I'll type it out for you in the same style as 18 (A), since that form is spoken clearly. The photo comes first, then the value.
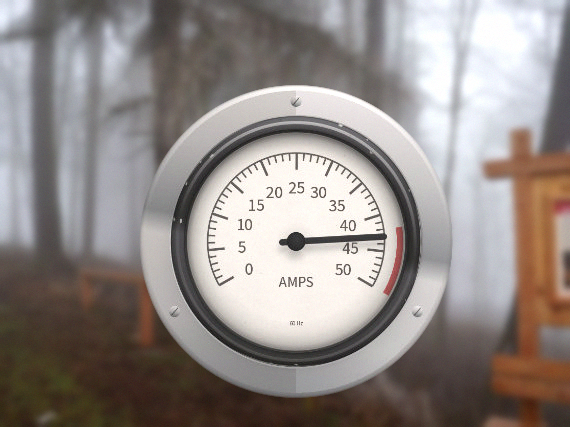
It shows 43 (A)
